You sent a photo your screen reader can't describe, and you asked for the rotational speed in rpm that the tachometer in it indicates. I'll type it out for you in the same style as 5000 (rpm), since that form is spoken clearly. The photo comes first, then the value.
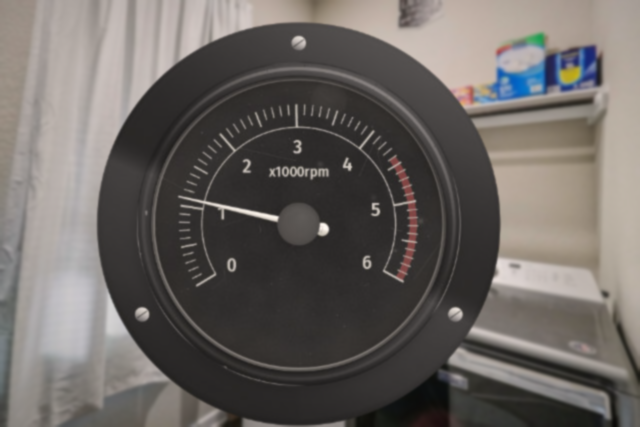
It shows 1100 (rpm)
